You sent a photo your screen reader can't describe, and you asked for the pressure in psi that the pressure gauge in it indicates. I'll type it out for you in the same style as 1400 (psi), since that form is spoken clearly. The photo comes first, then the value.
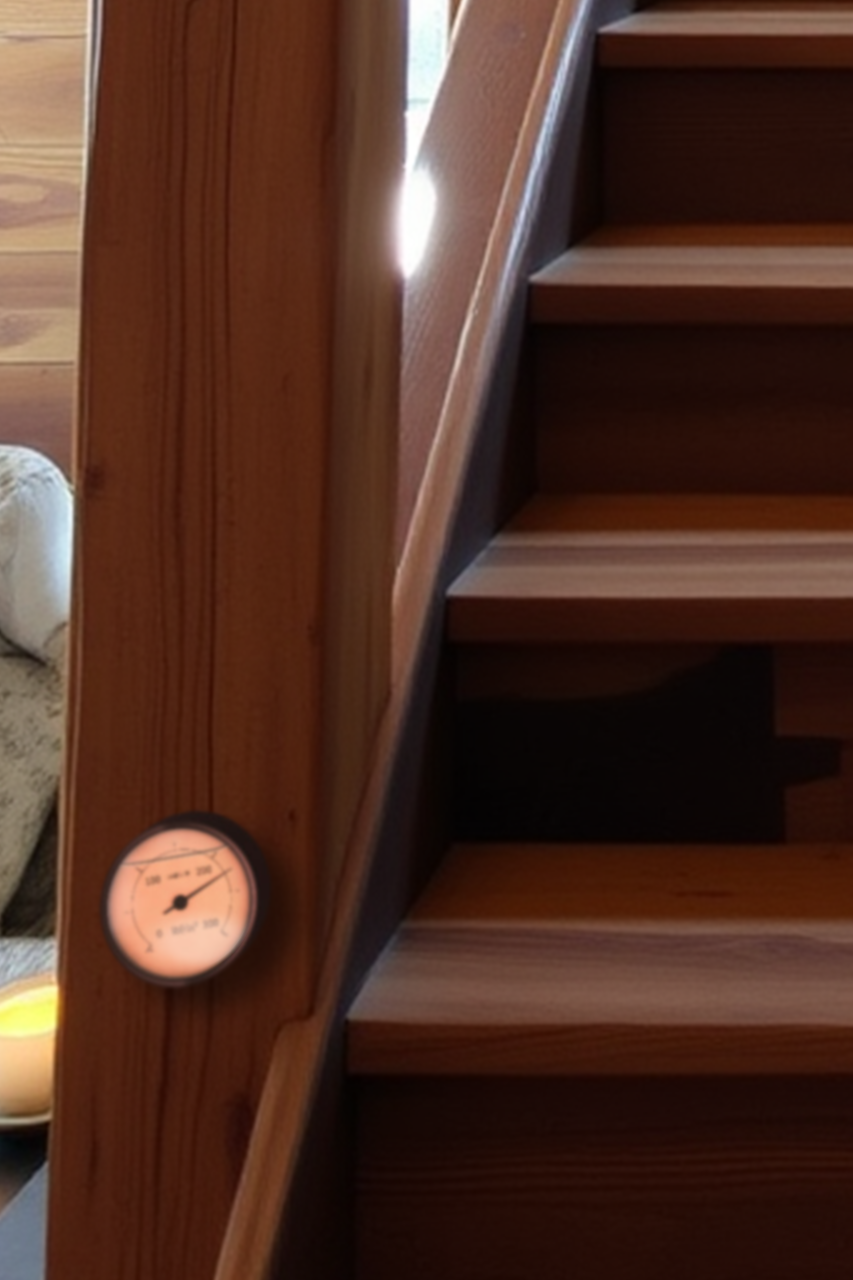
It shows 225 (psi)
